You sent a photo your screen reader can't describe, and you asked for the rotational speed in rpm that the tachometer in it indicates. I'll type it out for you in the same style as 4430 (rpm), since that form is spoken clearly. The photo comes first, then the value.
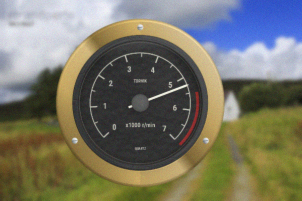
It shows 5250 (rpm)
